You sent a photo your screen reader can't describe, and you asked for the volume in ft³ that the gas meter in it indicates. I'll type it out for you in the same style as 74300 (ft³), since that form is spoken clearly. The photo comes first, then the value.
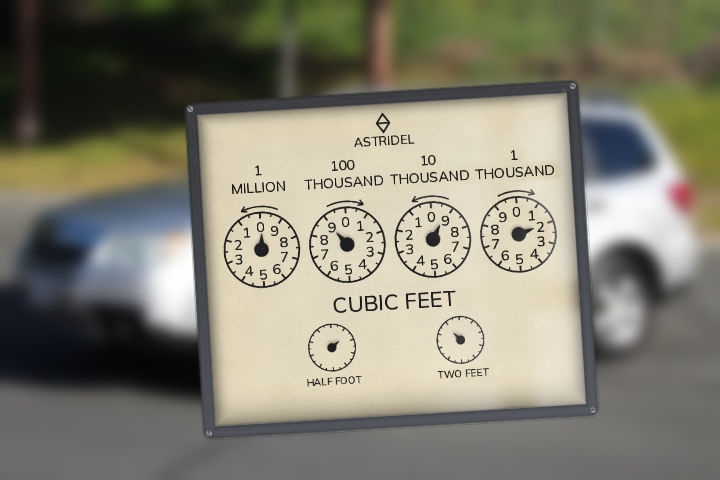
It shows 989200 (ft³)
